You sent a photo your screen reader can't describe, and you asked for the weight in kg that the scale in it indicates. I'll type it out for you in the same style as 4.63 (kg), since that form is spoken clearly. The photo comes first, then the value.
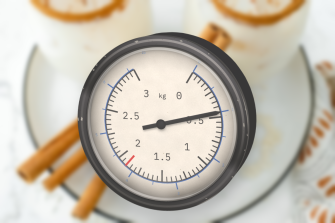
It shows 0.45 (kg)
